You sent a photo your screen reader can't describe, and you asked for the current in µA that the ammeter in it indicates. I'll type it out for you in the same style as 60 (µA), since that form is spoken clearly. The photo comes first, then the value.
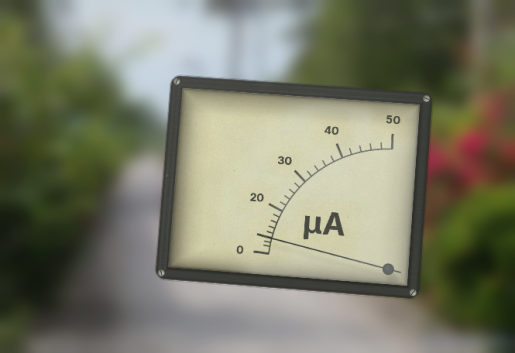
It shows 10 (µA)
